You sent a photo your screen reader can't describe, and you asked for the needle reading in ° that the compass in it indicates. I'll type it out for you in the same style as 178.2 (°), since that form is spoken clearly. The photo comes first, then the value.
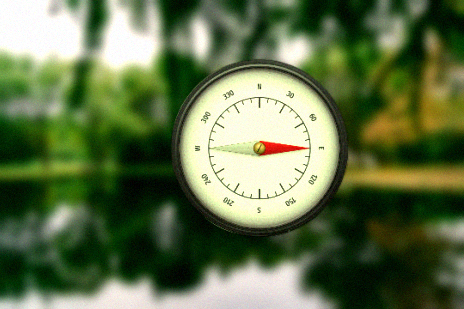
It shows 90 (°)
